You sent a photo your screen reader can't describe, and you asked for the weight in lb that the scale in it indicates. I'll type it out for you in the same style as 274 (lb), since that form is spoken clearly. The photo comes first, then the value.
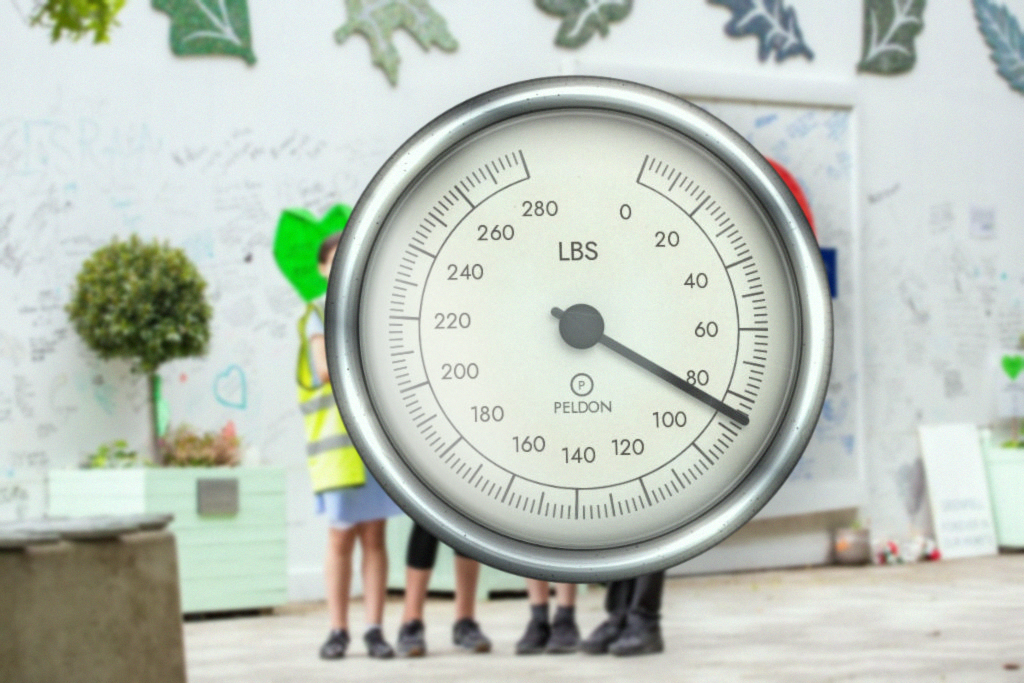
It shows 86 (lb)
